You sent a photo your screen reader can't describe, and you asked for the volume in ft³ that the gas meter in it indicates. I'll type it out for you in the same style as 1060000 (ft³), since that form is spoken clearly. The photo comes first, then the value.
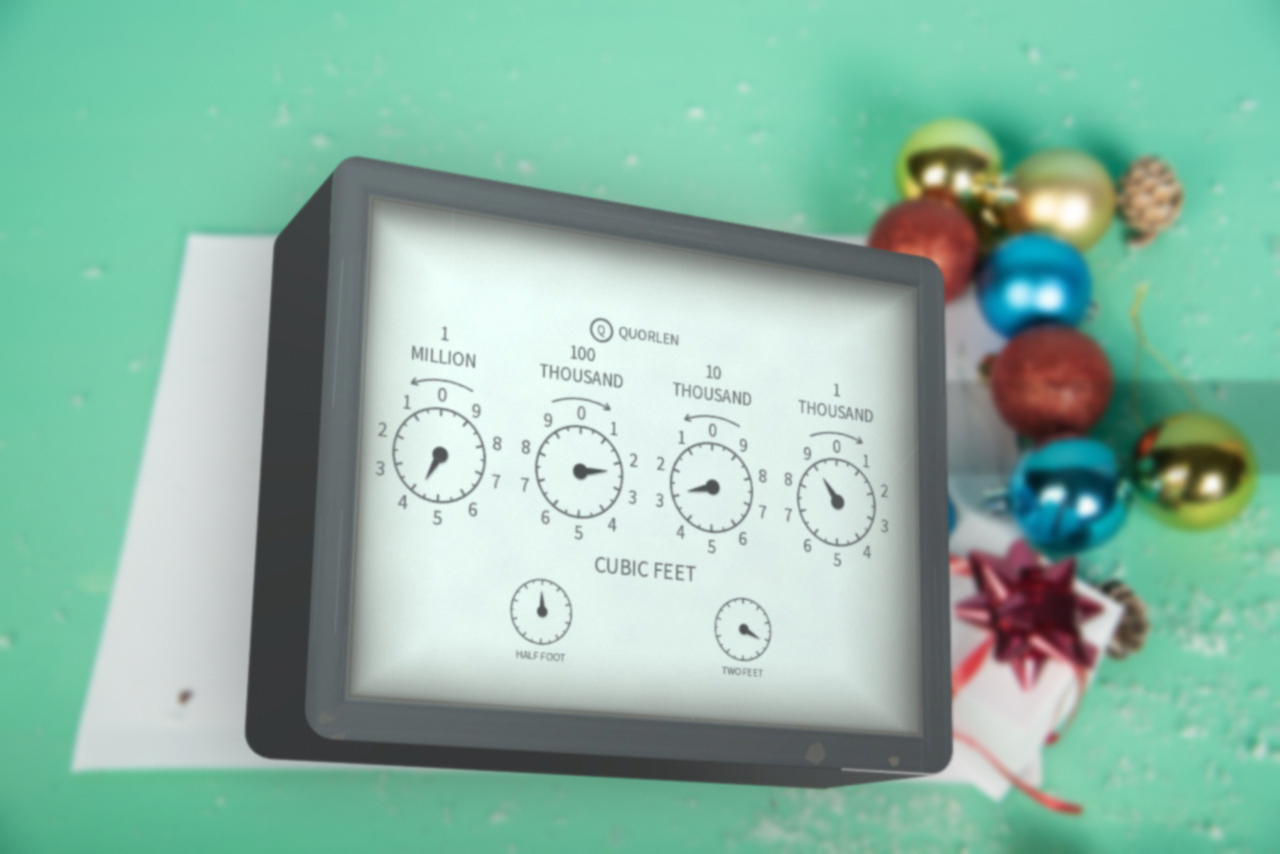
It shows 422900 (ft³)
